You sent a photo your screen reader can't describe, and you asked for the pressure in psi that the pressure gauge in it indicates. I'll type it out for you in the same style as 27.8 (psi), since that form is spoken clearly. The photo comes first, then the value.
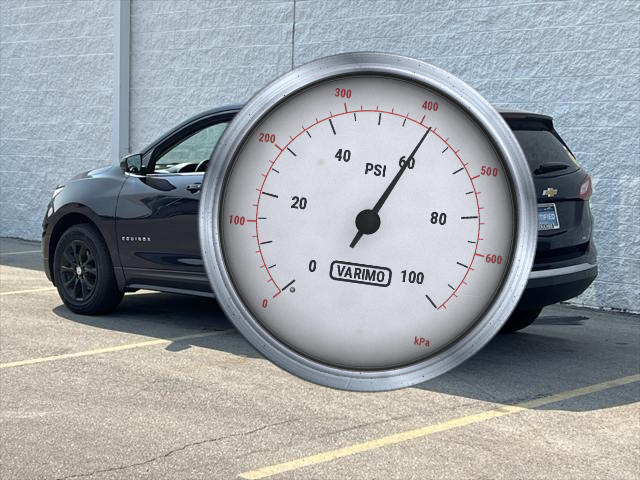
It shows 60 (psi)
